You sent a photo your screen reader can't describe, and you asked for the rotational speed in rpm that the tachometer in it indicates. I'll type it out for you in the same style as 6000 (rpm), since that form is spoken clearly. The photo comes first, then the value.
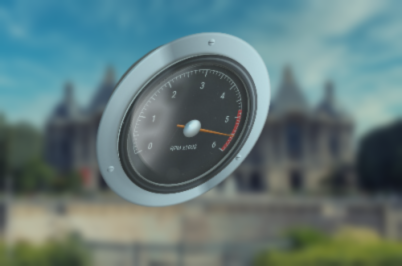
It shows 5500 (rpm)
